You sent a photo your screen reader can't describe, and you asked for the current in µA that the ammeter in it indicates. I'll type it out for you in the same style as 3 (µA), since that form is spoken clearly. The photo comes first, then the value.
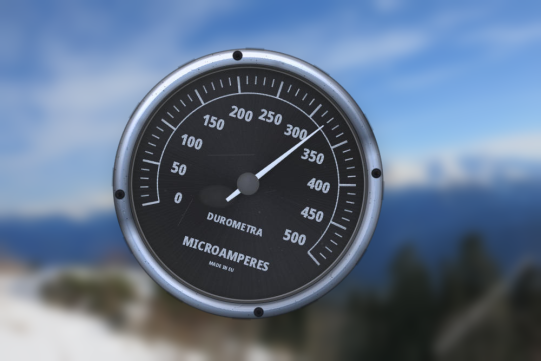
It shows 320 (µA)
